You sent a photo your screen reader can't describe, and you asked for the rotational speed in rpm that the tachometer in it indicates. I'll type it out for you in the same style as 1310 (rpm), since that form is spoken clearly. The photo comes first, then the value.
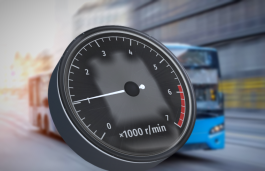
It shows 1000 (rpm)
